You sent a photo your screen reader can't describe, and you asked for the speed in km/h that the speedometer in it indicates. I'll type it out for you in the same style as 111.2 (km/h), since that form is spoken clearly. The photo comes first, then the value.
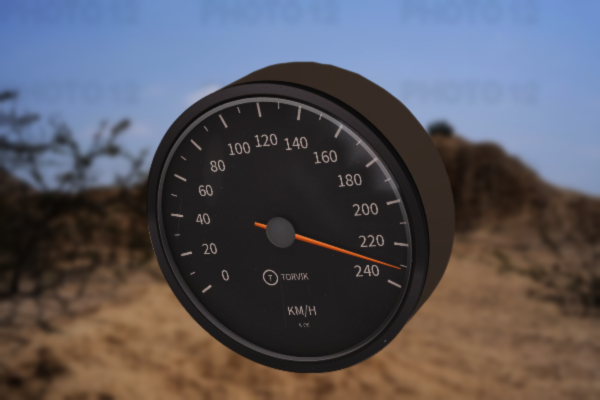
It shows 230 (km/h)
